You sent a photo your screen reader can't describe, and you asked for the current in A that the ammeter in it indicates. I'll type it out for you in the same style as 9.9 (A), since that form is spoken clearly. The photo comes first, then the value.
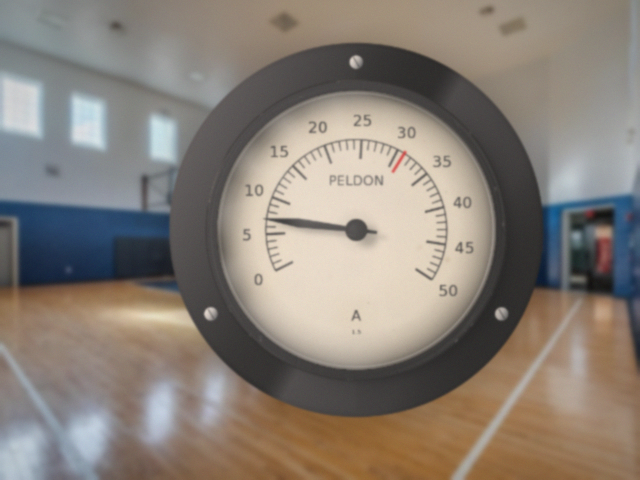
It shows 7 (A)
